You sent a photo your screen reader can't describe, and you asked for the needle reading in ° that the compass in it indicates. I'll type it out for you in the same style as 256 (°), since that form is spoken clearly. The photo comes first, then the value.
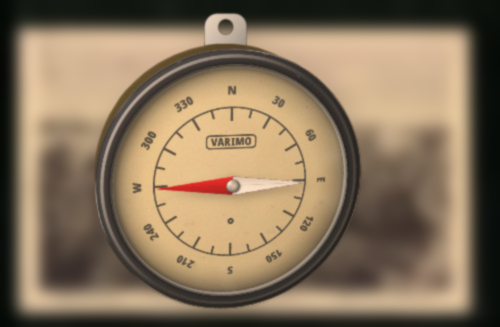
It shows 270 (°)
